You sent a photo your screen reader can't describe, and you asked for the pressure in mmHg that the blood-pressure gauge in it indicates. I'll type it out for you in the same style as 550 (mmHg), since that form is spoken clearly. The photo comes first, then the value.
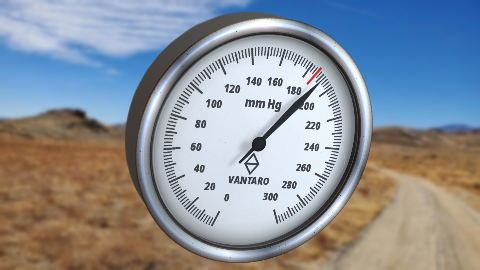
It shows 190 (mmHg)
